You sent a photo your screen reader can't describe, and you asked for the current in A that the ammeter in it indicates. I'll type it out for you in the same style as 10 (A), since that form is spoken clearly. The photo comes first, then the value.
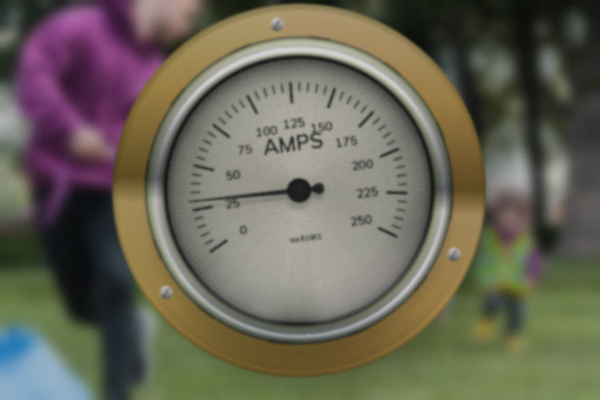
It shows 30 (A)
